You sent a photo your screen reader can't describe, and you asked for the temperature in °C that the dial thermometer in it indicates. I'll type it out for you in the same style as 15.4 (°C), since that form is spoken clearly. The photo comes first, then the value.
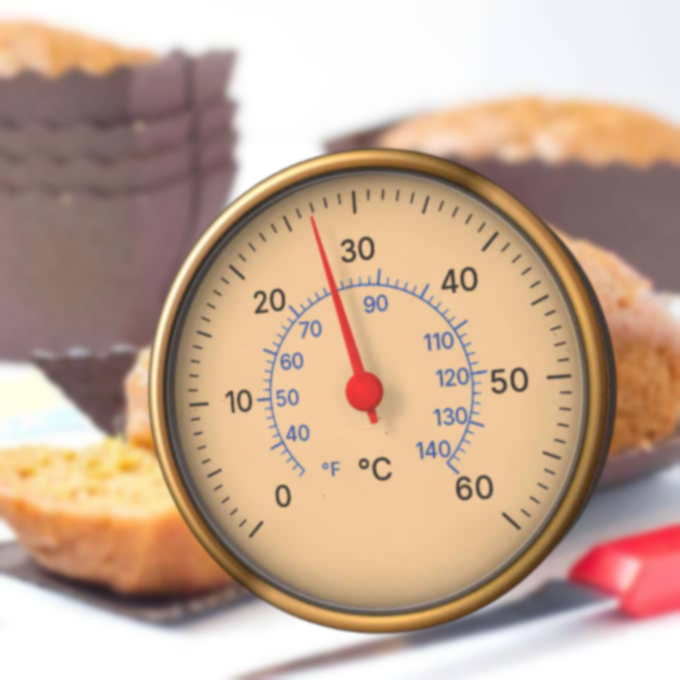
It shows 27 (°C)
